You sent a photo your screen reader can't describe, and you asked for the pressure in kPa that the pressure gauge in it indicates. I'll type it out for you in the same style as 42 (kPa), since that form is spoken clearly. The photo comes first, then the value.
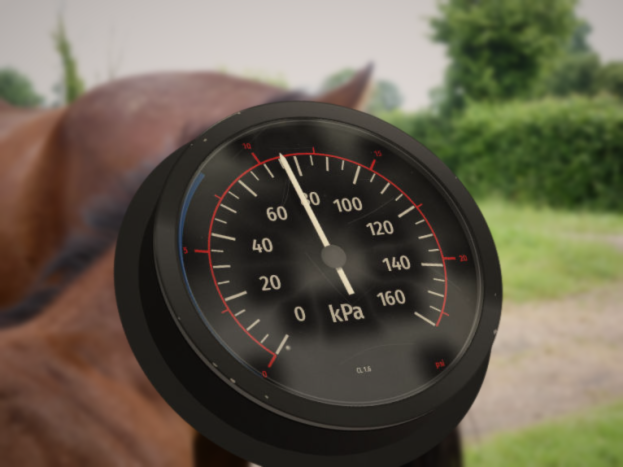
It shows 75 (kPa)
